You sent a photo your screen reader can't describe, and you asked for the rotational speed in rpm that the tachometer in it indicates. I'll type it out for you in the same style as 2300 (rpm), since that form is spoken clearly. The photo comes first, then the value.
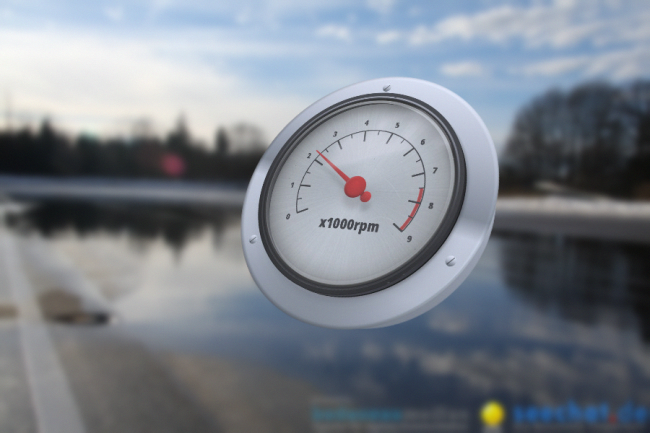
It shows 2250 (rpm)
